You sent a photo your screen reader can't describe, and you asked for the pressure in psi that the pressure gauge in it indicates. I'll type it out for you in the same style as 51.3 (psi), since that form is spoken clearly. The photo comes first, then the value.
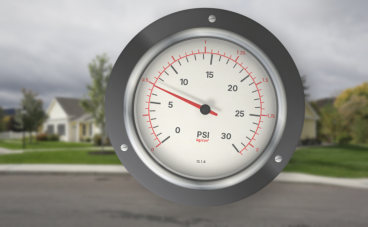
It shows 7 (psi)
